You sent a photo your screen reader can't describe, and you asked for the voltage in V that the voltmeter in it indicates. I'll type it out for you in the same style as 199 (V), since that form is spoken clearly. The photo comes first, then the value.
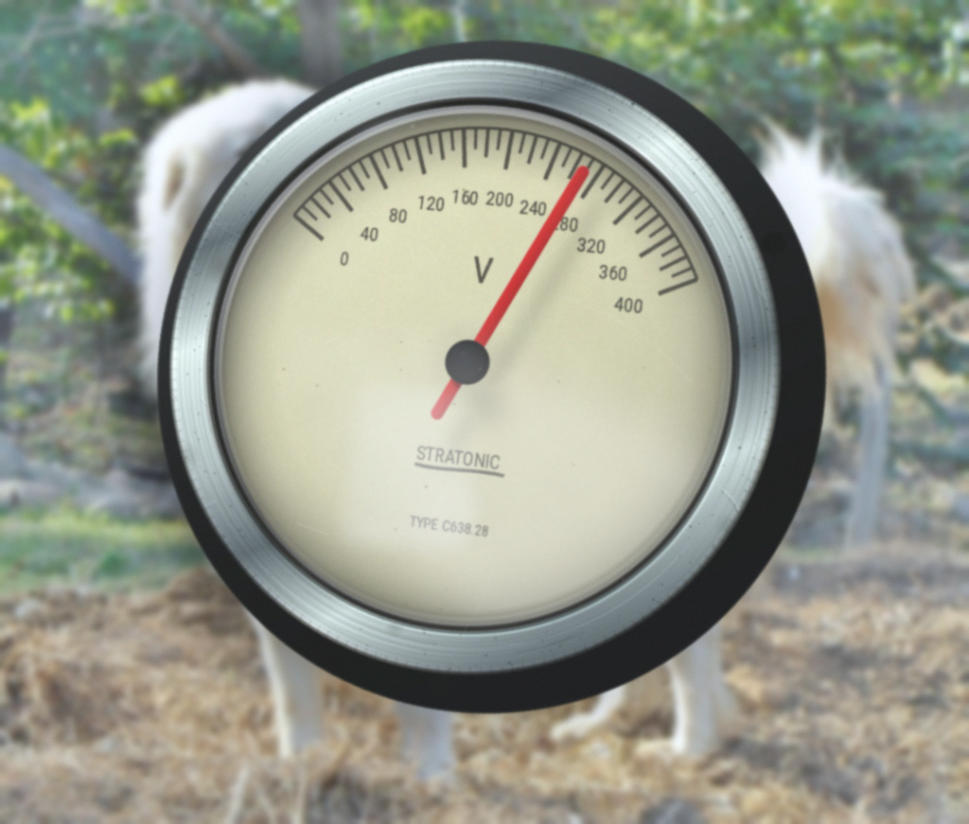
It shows 270 (V)
